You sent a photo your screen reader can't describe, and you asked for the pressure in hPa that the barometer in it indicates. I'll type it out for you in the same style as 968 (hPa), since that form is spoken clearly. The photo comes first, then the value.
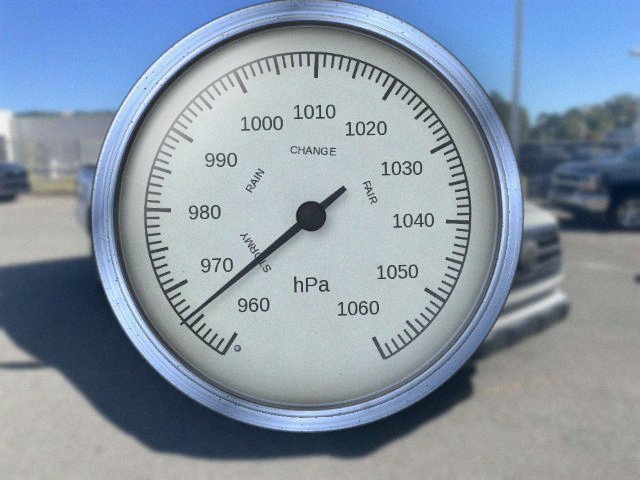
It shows 966 (hPa)
